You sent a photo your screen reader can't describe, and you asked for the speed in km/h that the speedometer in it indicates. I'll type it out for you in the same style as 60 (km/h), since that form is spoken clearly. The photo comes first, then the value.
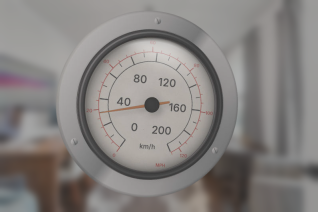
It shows 30 (km/h)
